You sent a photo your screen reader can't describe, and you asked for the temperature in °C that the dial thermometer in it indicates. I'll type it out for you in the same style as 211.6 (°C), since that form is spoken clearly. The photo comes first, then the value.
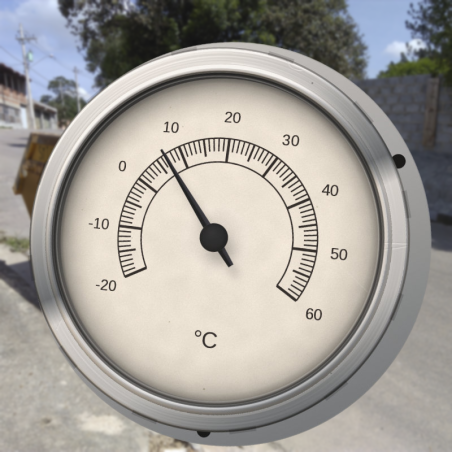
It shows 7 (°C)
